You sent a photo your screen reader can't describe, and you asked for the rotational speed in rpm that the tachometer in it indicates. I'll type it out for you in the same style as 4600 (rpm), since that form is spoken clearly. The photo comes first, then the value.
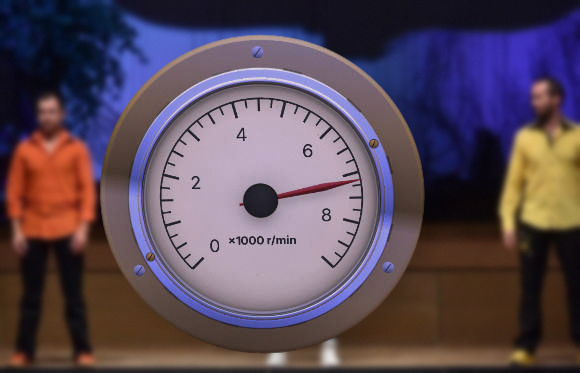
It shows 7125 (rpm)
